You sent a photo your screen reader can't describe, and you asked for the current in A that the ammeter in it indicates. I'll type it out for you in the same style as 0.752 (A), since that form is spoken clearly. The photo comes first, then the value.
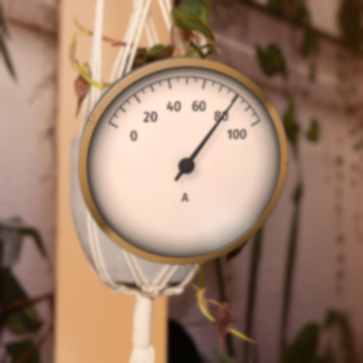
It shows 80 (A)
